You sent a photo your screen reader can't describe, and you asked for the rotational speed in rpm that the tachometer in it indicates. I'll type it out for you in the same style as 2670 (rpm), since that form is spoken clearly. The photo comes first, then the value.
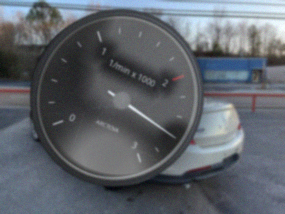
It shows 2600 (rpm)
